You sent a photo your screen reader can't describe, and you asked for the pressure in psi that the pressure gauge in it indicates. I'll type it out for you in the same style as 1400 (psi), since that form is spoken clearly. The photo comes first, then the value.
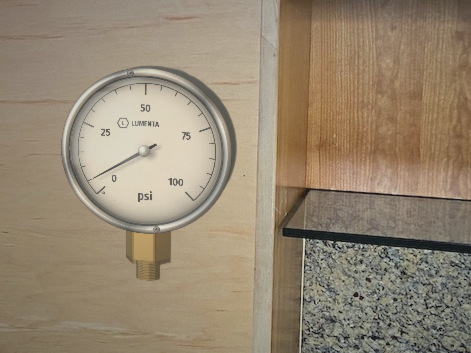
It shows 5 (psi)
